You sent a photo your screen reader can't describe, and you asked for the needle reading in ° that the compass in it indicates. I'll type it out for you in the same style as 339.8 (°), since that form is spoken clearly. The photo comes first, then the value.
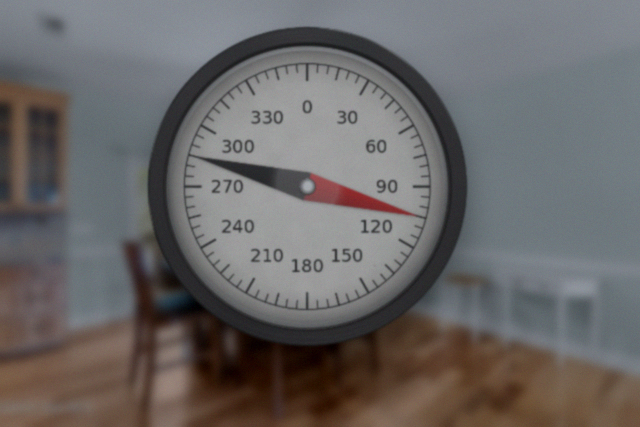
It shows 105 (°)
